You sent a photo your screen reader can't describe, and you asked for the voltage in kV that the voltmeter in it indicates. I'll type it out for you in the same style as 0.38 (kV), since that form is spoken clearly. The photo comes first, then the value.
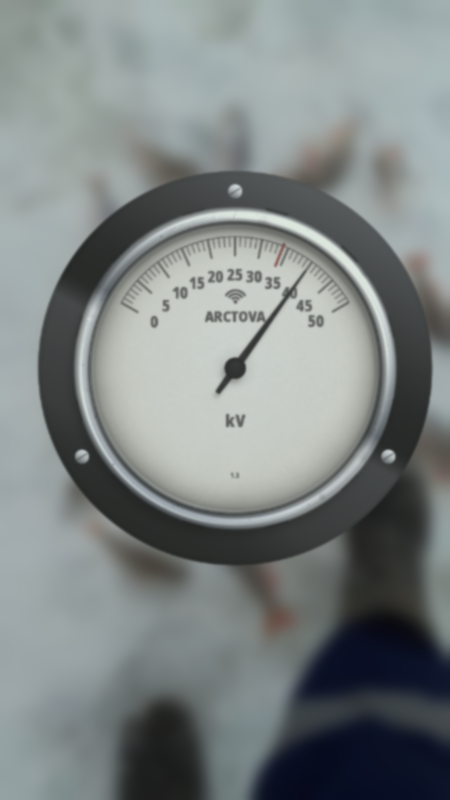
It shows 40 (kV)
